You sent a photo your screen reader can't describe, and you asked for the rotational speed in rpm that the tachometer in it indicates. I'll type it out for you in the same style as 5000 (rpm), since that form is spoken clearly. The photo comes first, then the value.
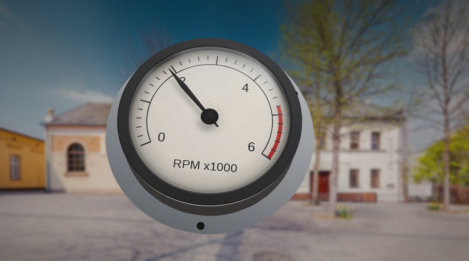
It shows 1900 (rpm)
